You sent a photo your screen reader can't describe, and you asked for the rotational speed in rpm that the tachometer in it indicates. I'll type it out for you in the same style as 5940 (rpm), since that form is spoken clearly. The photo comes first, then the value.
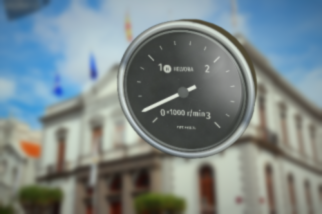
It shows 200 (rpm)
